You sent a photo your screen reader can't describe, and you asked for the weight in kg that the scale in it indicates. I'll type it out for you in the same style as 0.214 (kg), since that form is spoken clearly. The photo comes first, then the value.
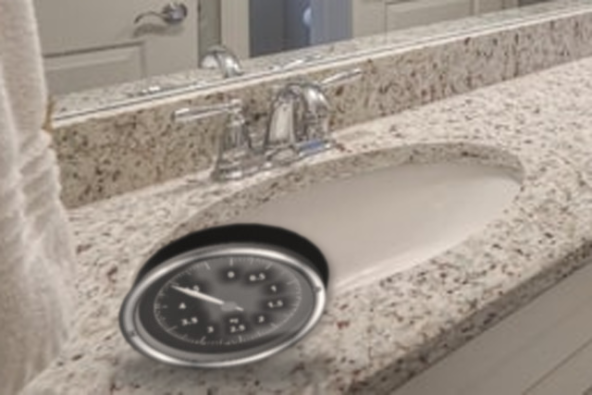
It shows 4.5 (kg)
